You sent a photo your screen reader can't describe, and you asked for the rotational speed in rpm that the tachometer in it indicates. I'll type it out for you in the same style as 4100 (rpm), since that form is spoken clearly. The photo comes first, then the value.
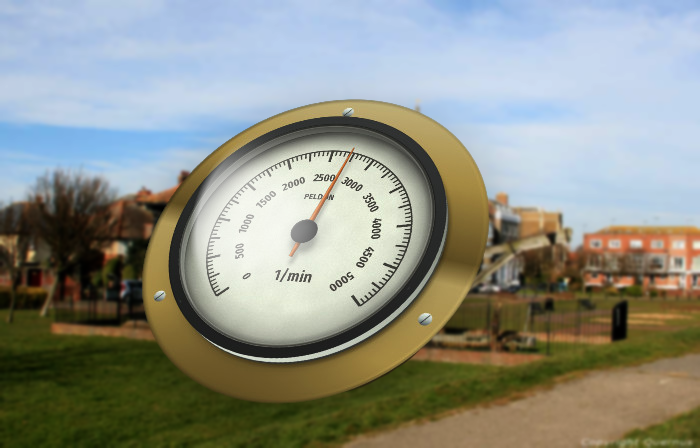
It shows 2750 (rpm)
